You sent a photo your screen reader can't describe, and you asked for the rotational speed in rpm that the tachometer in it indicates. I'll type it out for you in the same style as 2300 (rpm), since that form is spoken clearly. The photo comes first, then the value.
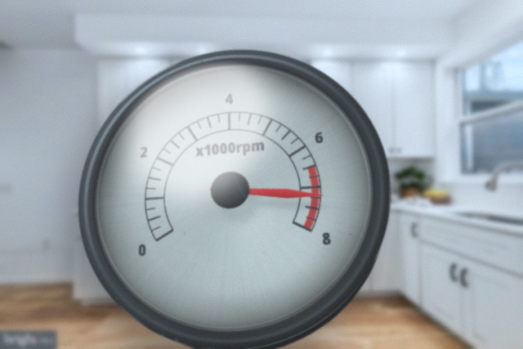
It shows 7250 (rpm)
